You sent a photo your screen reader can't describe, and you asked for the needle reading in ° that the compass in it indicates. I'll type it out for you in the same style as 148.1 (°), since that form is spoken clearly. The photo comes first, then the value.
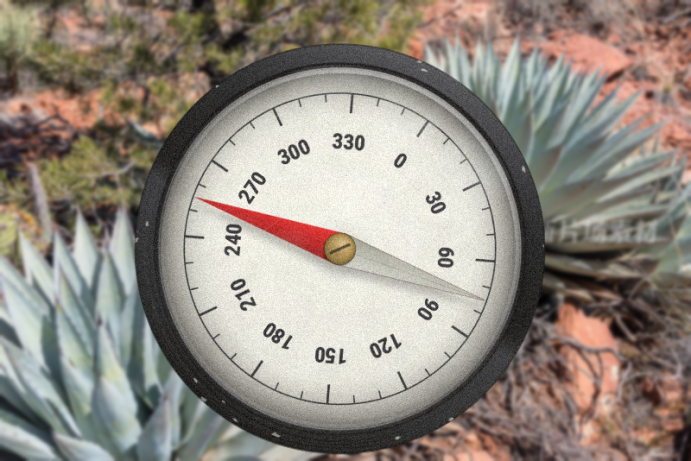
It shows 255 (°)
